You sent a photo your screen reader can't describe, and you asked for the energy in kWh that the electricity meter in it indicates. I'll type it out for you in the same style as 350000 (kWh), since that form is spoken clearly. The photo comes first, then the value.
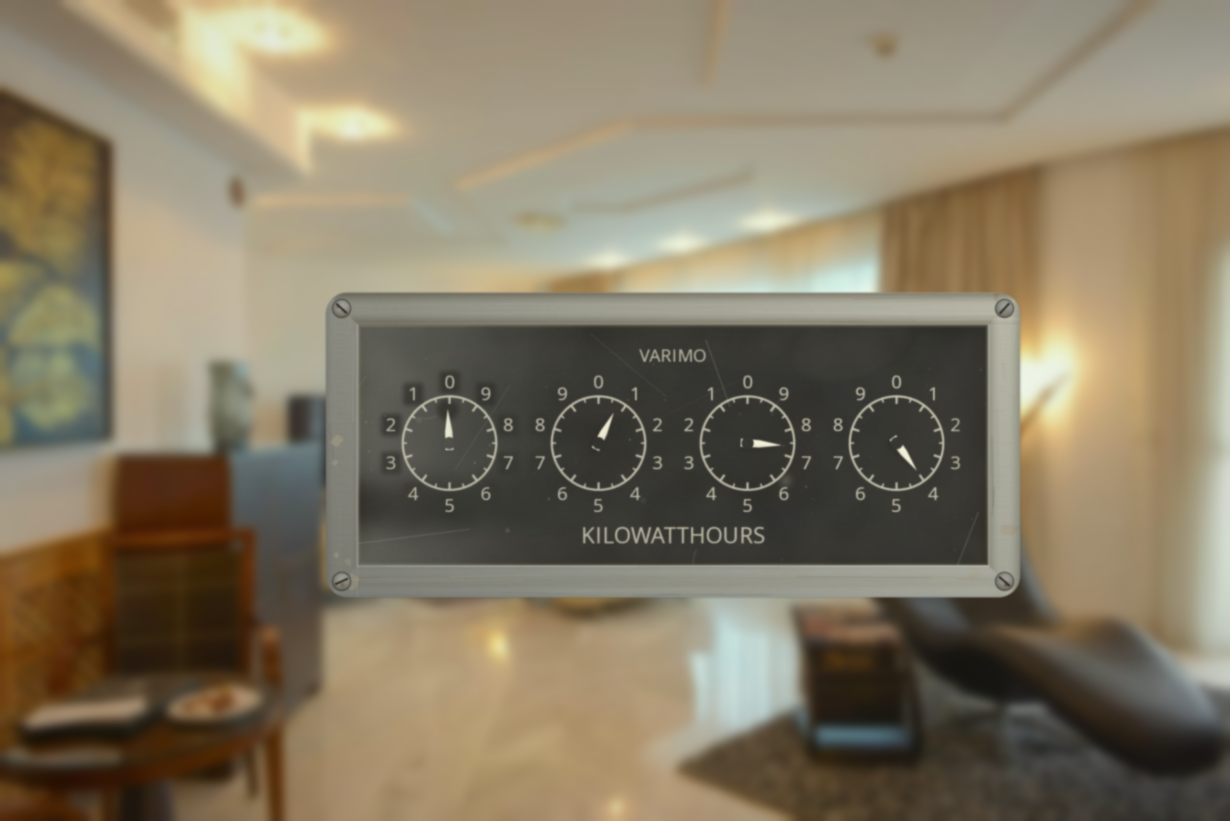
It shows 74 (kWh)
